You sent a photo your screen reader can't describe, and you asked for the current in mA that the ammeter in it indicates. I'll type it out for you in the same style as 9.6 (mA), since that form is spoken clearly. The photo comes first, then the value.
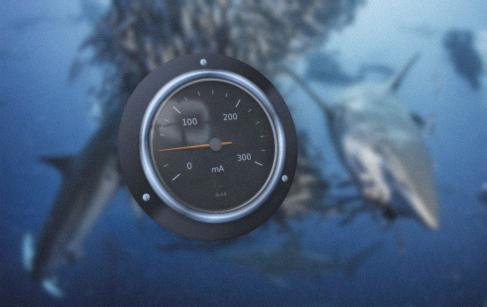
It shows 40 (mA)
